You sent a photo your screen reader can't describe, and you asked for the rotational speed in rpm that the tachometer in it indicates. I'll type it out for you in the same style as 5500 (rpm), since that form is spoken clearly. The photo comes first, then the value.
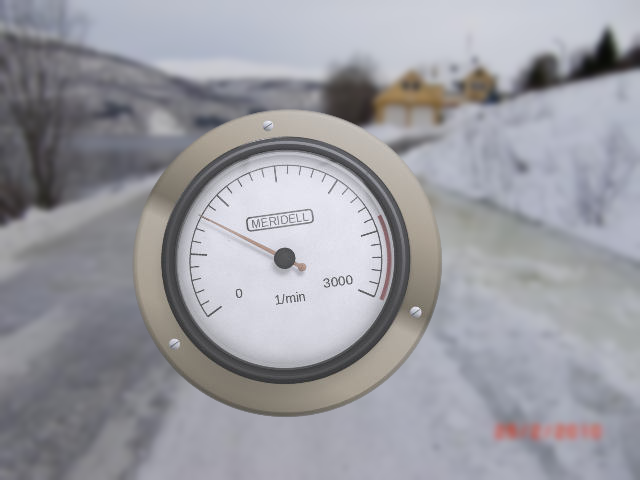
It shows 800 (rpm)
